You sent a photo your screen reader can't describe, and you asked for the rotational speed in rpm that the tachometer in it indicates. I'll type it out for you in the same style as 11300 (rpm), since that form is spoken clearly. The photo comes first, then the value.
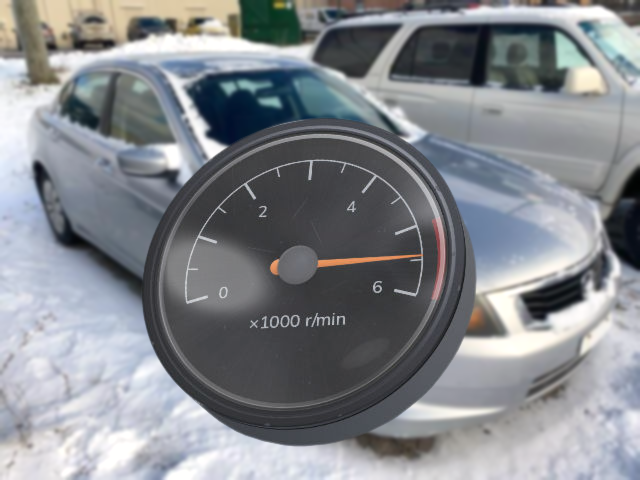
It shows 5500 (rpm)
